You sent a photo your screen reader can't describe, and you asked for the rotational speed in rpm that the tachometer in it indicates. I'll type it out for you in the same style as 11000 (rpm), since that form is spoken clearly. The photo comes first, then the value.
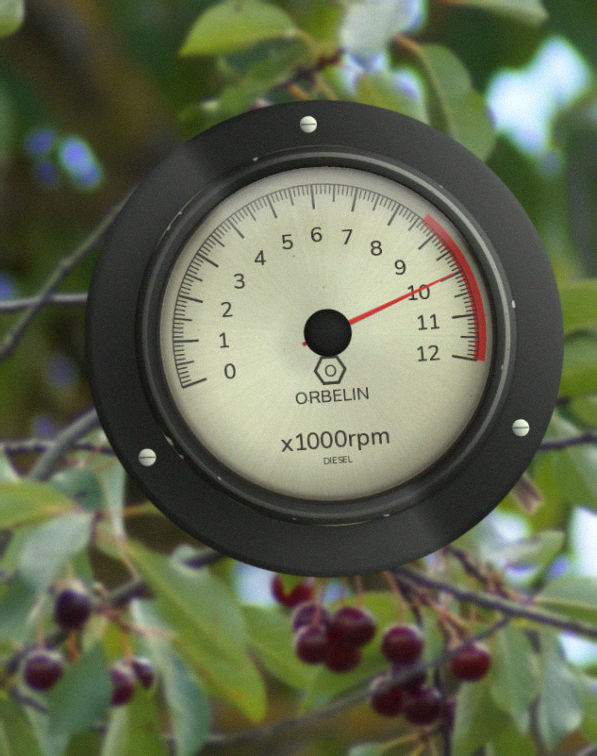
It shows 10000 (rpm)
